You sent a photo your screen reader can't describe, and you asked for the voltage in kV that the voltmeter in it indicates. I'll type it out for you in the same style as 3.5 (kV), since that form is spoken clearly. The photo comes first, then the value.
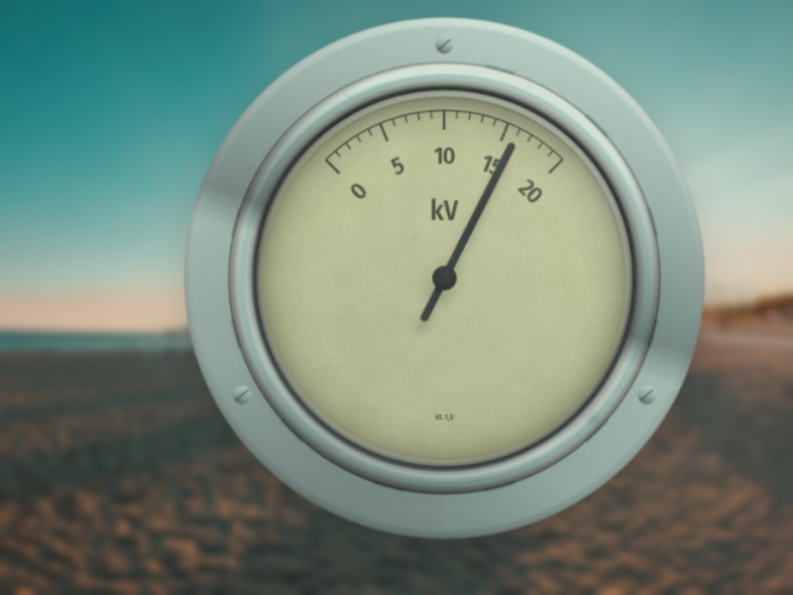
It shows 16 (kV)
